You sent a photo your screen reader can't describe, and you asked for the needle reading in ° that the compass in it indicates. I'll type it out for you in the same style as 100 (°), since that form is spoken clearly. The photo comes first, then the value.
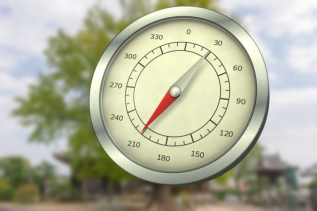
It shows 210 (°)
